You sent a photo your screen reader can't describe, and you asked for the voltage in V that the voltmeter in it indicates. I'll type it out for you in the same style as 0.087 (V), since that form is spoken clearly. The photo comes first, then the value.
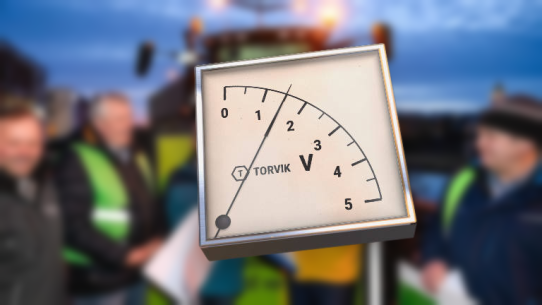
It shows 1.5 (V)
